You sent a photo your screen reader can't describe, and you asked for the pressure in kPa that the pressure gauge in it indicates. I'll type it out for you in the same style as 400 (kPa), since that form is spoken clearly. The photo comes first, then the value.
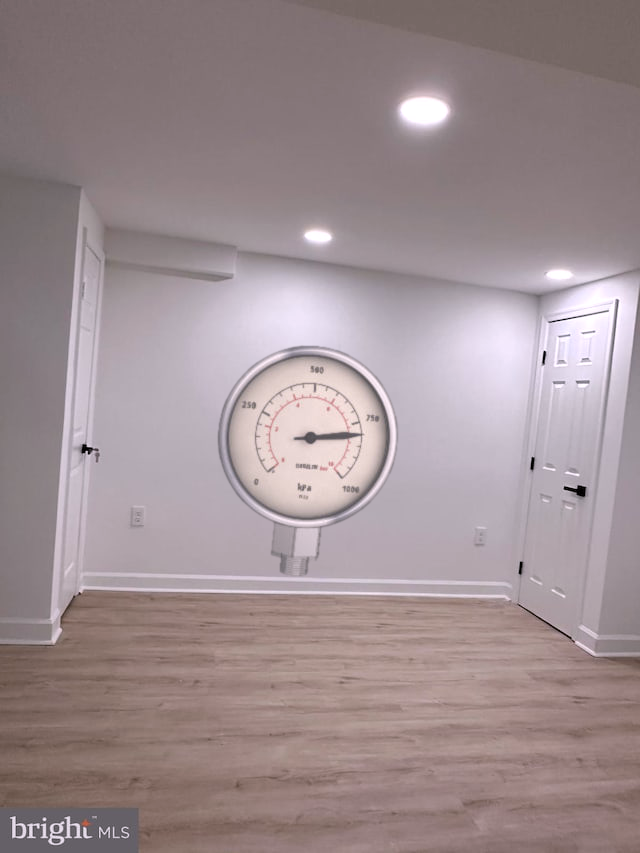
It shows 800 (kPa)
